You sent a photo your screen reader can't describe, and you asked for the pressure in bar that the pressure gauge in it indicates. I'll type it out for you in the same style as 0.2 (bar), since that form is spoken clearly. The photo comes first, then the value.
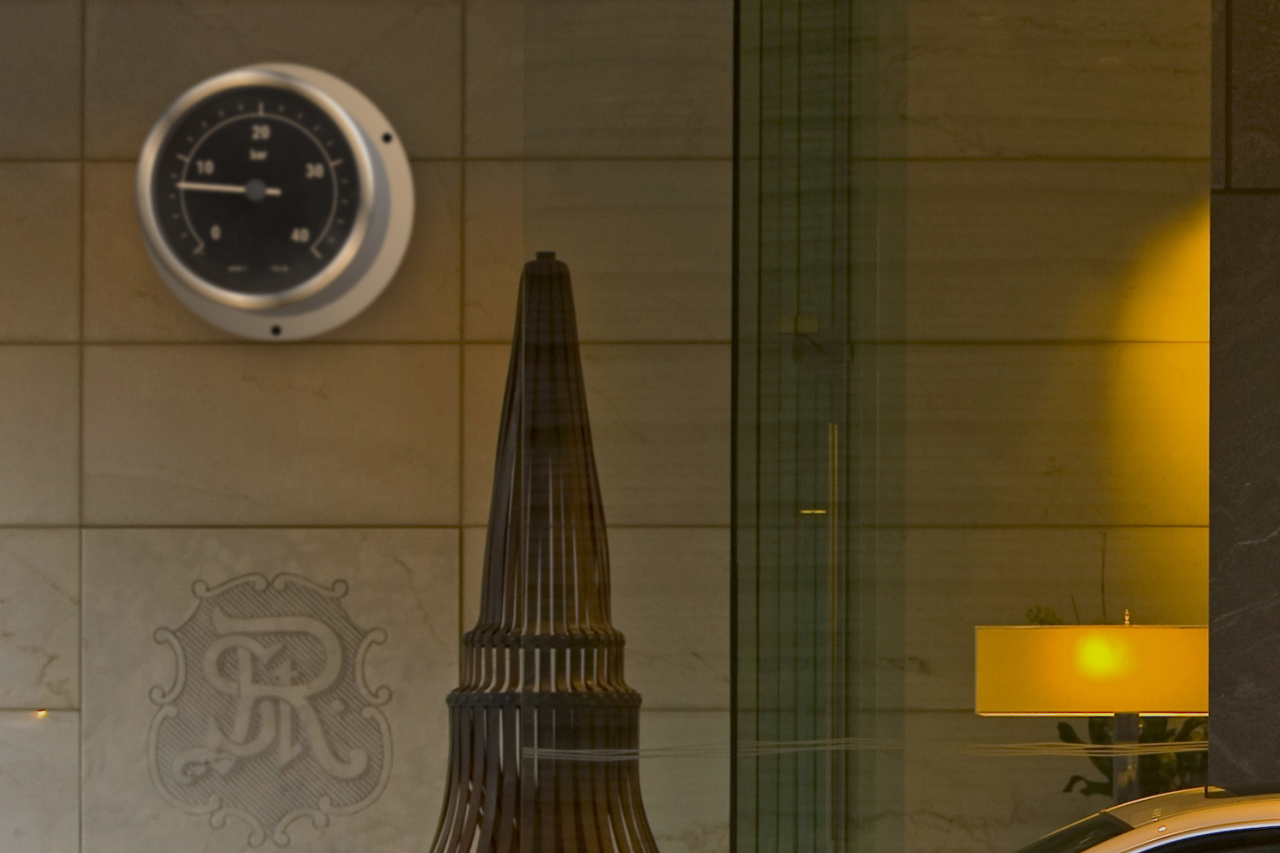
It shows 7 (bar)
